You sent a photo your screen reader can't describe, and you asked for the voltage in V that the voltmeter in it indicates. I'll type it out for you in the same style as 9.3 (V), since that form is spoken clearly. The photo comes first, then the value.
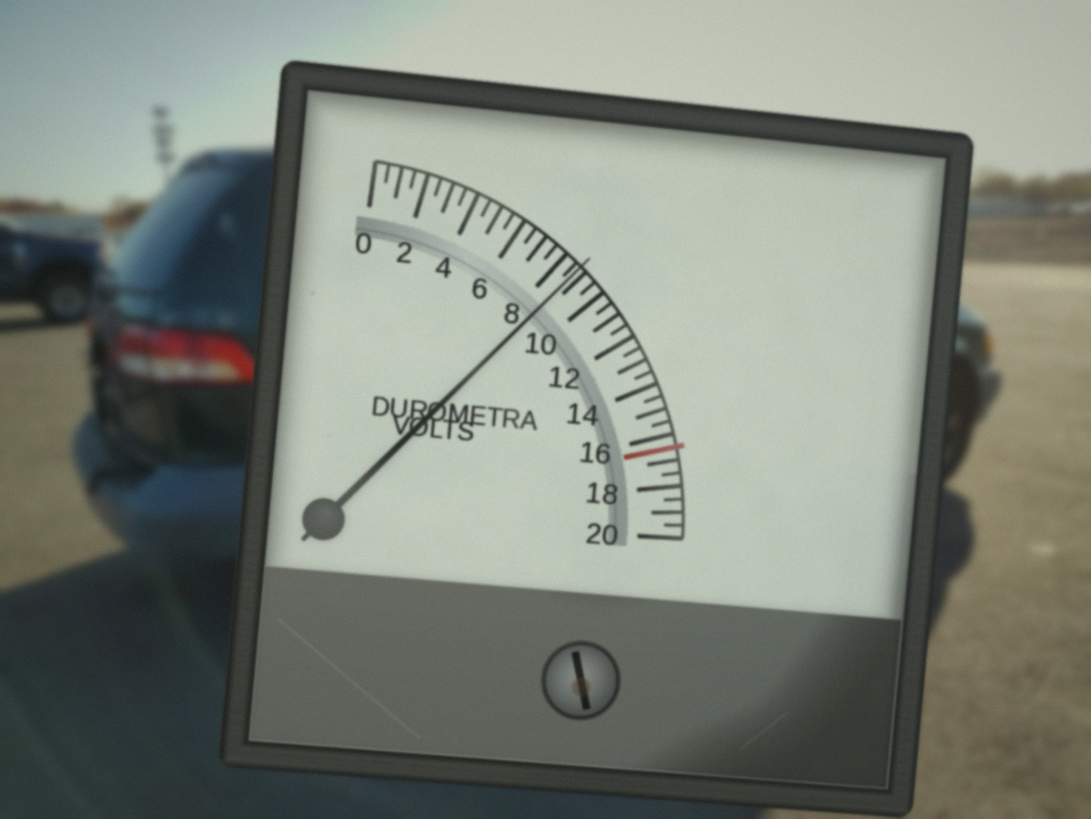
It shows 8.75 (V)
